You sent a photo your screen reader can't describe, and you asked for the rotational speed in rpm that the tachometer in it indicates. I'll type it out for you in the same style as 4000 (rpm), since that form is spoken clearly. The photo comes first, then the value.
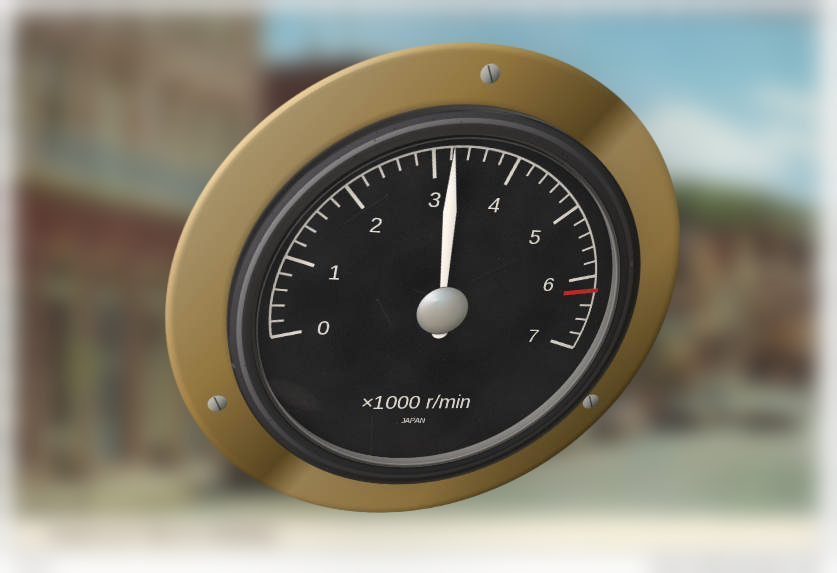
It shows 3200 (rpm)
